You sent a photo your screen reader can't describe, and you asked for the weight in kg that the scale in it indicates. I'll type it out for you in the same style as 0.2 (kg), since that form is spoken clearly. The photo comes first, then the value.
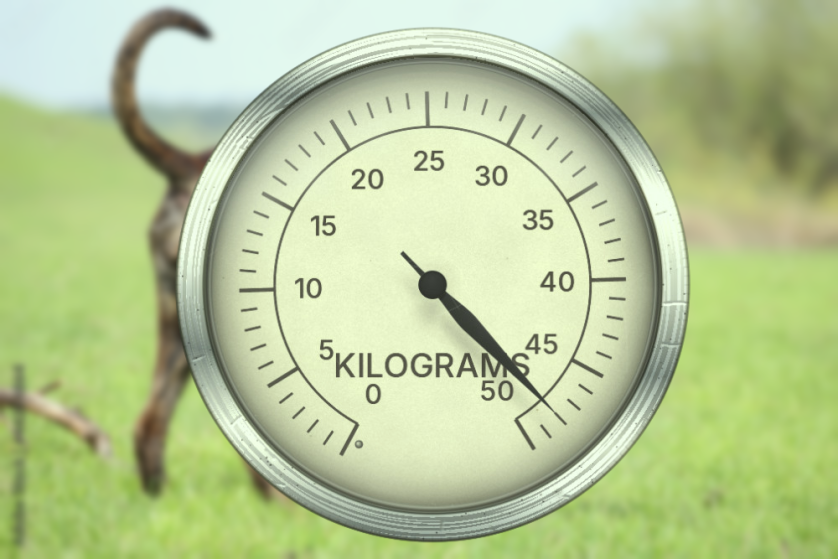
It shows 48 (kg)
